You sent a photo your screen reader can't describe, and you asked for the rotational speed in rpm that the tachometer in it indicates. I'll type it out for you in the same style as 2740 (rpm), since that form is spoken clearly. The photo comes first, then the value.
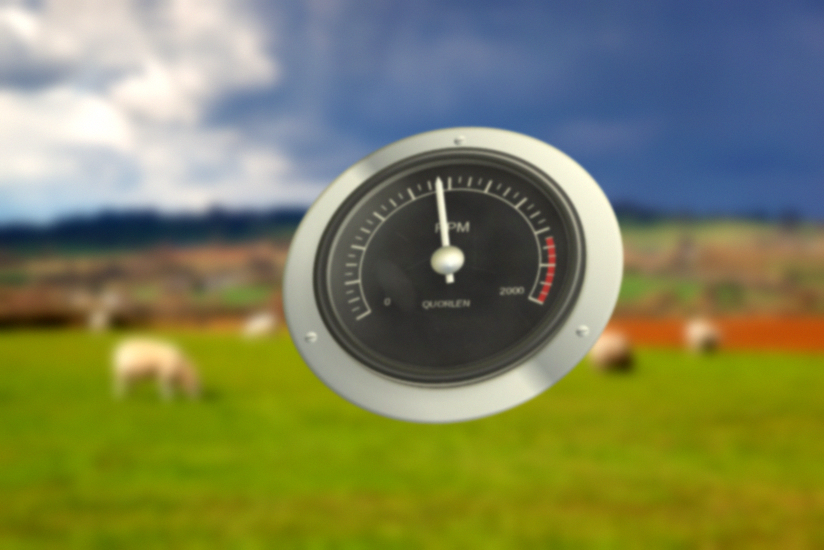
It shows 950 (rpm)
